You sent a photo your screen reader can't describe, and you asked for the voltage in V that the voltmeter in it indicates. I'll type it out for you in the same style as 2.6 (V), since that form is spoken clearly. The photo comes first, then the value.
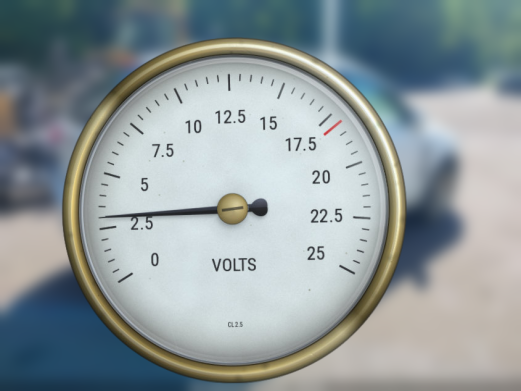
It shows 3 (V)
